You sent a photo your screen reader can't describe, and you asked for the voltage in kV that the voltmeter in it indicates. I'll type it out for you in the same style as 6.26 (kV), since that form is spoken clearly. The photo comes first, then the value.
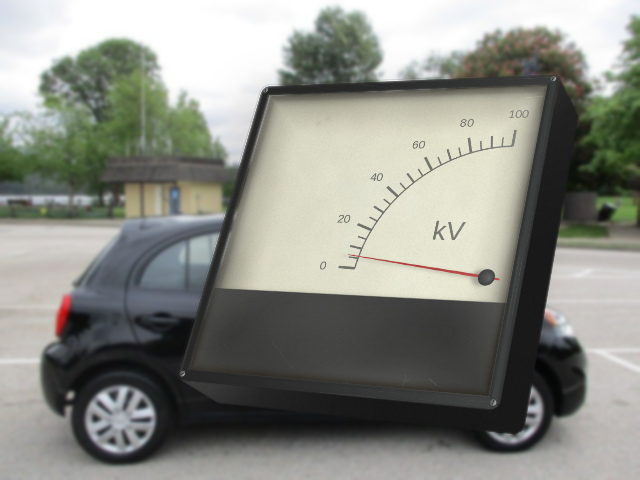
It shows 5 (kV)
